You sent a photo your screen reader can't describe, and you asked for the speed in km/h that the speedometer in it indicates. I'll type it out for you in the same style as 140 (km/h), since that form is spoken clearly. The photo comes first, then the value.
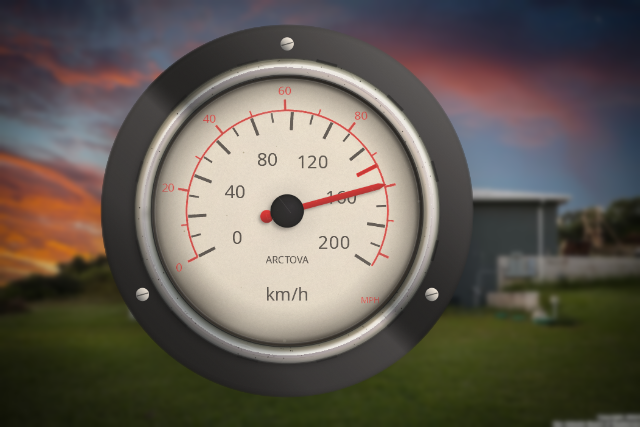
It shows 160 (km/h)
